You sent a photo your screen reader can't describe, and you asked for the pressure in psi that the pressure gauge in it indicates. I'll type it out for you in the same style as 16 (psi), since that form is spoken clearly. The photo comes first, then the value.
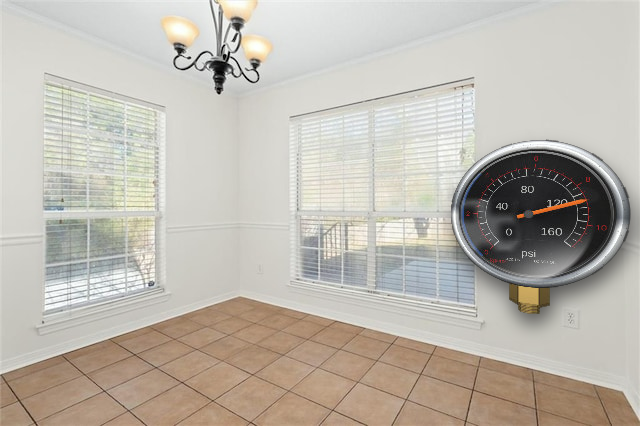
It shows 125 (psi)
